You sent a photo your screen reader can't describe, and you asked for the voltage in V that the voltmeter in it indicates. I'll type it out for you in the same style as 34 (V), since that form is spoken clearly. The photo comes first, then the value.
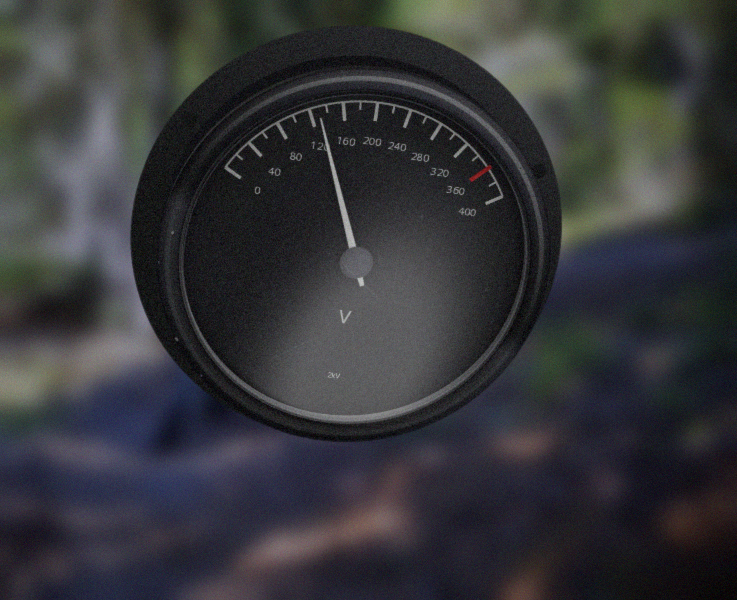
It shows 130 (V)
